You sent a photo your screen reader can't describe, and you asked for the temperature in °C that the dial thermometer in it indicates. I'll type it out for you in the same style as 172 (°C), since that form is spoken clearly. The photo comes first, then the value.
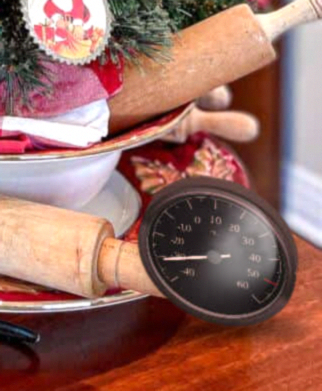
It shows -30 (°C)
